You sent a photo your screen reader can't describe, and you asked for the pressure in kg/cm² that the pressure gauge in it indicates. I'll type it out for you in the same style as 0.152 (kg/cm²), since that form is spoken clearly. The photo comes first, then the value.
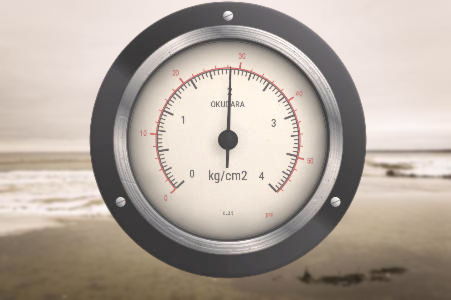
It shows 2 (kg/cm²)
